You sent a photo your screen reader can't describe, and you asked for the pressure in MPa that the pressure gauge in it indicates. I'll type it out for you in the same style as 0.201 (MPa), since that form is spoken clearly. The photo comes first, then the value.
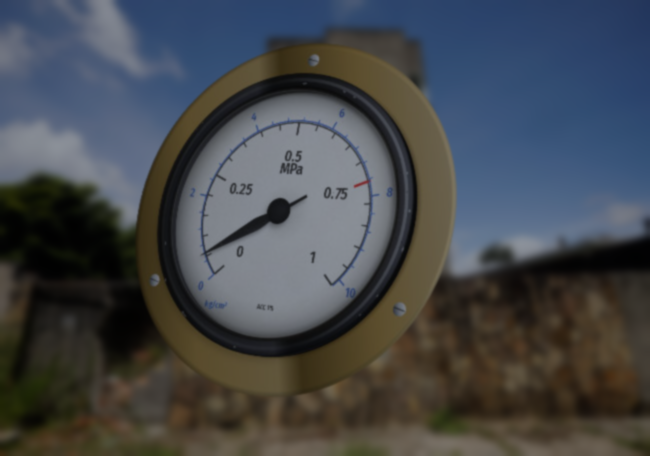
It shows 0.05 (MPa)
